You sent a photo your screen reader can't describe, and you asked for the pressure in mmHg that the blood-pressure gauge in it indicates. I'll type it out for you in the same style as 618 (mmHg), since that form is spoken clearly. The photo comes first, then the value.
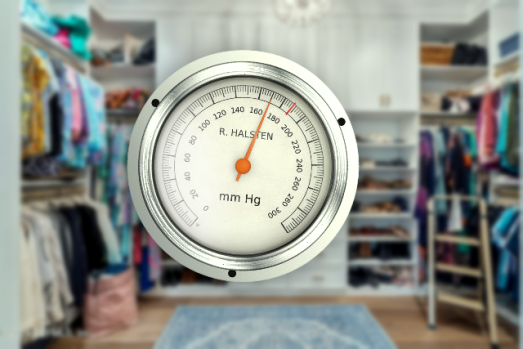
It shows 170 (mmHg)
